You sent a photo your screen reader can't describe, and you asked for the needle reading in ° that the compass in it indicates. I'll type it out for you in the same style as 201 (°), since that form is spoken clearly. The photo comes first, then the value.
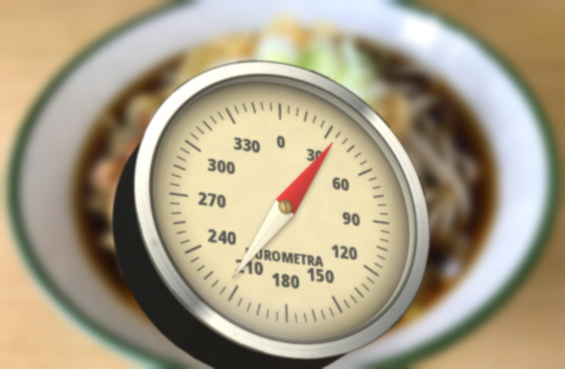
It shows 35 (°)
